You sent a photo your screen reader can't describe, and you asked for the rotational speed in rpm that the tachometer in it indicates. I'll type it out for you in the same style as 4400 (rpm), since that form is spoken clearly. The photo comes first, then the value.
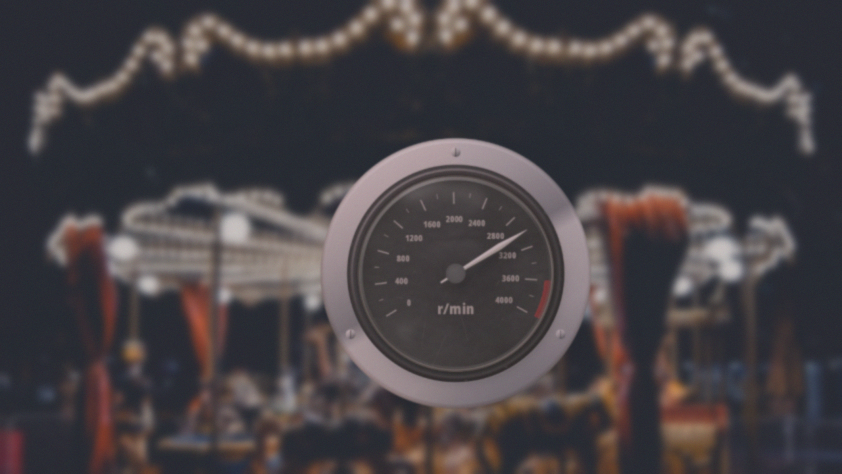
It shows 3000 (rpm)
